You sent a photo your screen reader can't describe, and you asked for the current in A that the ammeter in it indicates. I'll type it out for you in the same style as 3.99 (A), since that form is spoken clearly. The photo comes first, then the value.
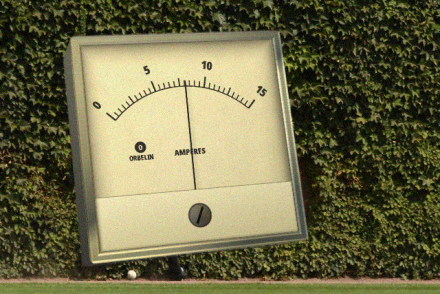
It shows 8 (A)
